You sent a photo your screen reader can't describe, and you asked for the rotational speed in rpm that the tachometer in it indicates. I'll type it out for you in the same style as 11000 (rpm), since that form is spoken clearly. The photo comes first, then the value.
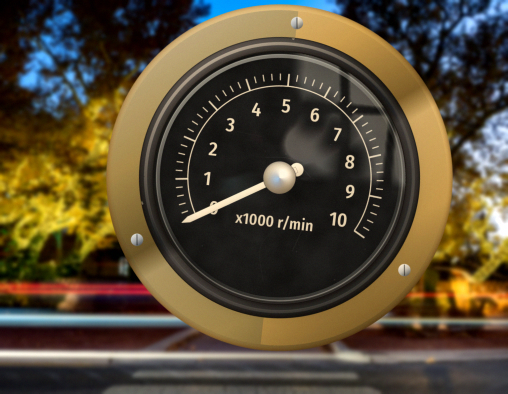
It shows 0 (rpm)
